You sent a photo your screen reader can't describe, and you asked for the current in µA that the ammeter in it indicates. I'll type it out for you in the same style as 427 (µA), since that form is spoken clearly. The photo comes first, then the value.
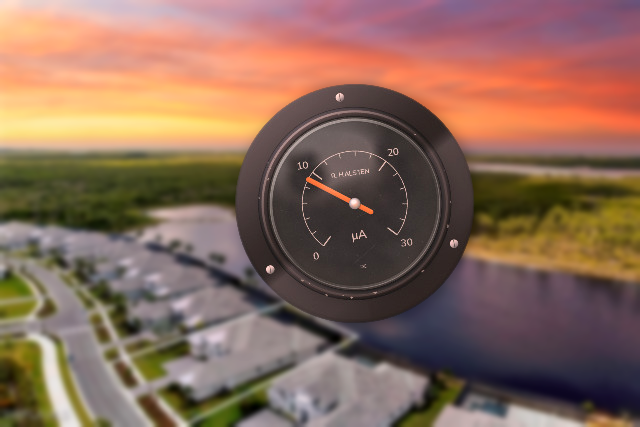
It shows 9 (µA)
